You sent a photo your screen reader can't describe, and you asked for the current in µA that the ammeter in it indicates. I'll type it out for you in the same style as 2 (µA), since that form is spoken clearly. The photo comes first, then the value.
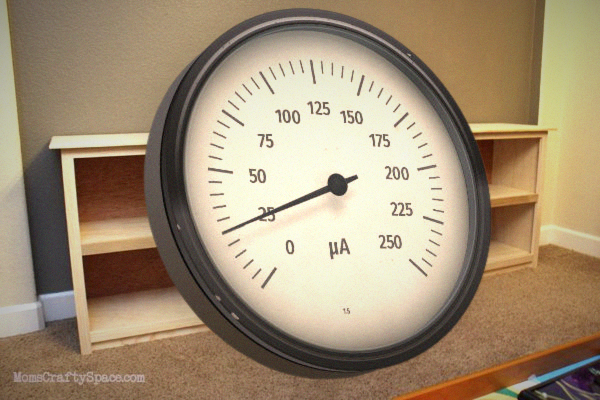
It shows 25 (µA)
